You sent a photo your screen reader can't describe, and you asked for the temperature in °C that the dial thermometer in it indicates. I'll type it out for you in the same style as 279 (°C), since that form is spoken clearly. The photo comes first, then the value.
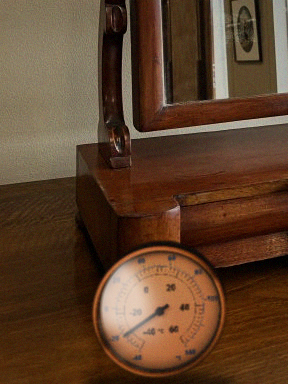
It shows -30 (°C)
